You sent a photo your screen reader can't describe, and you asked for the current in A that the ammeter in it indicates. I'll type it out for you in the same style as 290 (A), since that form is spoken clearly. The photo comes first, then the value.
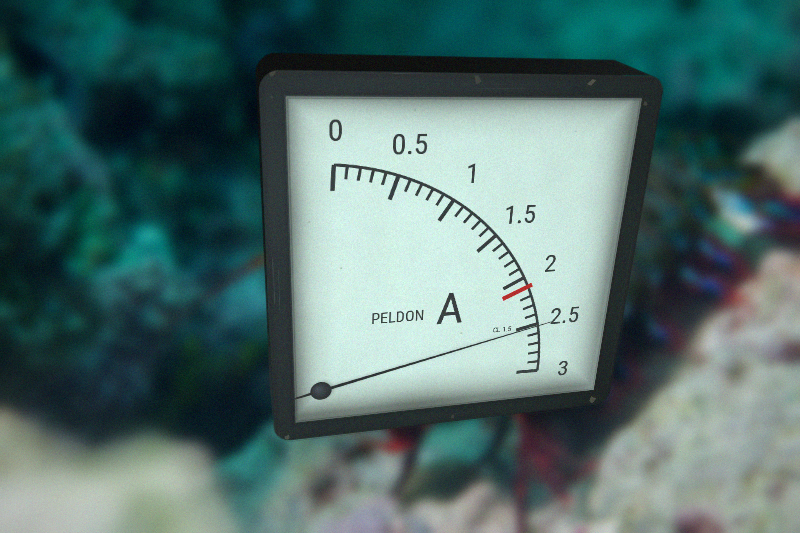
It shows 2.5 (A)
